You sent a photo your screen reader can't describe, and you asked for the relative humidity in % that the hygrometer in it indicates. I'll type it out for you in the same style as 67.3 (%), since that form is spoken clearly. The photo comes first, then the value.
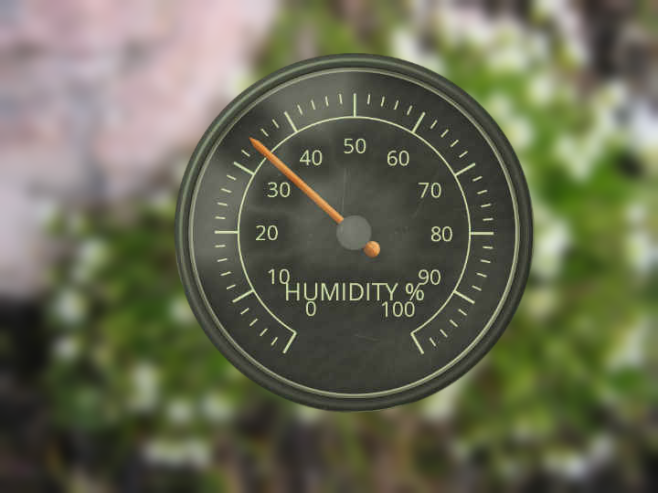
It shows 34 (%)
